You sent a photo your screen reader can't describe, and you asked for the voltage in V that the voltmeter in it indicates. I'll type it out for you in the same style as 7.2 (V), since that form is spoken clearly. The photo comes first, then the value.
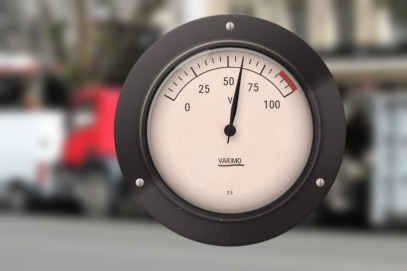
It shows 60 (V)
